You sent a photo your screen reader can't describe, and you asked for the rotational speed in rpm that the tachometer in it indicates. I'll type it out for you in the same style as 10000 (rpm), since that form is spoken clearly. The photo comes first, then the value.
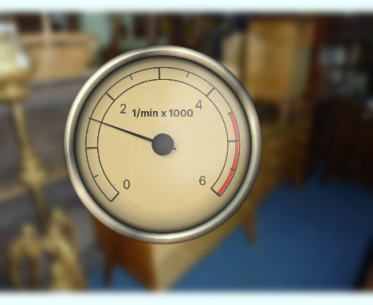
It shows 1500 (rpm)
